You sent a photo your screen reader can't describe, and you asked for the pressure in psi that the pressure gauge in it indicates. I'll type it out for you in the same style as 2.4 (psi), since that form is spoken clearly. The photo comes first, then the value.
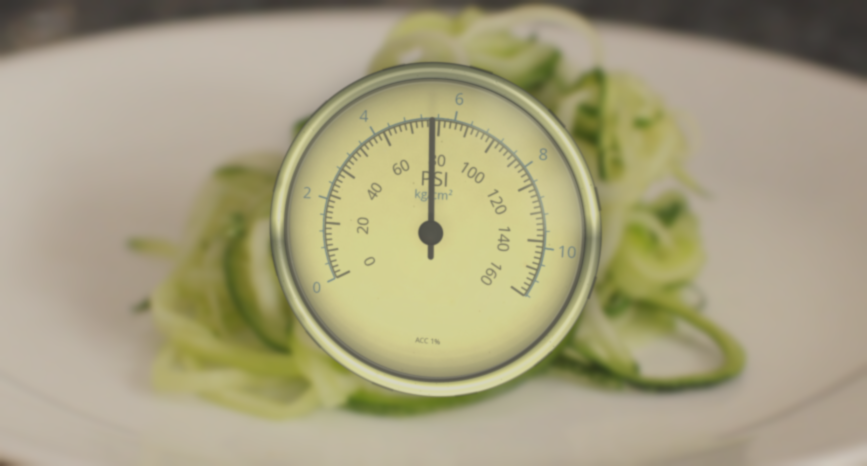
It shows 78 (psi)
